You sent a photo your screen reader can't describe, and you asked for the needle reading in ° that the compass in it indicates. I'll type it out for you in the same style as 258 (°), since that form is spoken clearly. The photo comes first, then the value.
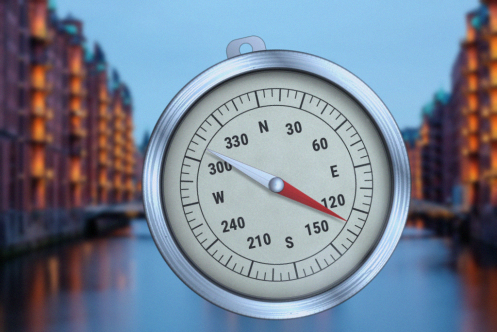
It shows 130 (°)
